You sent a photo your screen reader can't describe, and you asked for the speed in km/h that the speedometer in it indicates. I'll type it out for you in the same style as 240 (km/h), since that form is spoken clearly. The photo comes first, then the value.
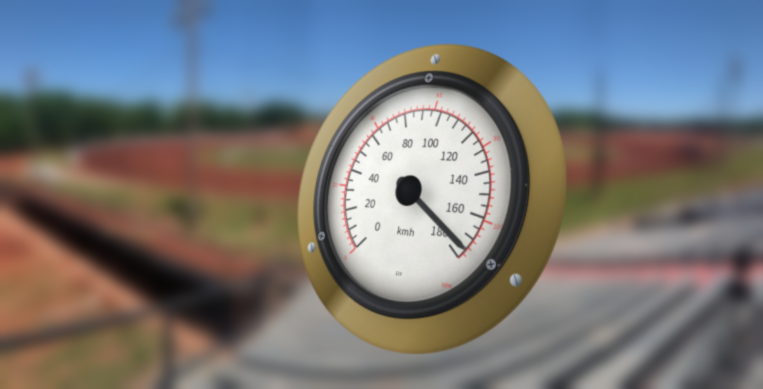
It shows 175 (km/h)
